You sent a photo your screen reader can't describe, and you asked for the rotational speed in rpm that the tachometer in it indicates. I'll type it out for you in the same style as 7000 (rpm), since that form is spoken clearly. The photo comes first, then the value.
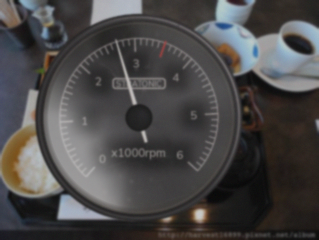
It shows 2700 (rpm)
